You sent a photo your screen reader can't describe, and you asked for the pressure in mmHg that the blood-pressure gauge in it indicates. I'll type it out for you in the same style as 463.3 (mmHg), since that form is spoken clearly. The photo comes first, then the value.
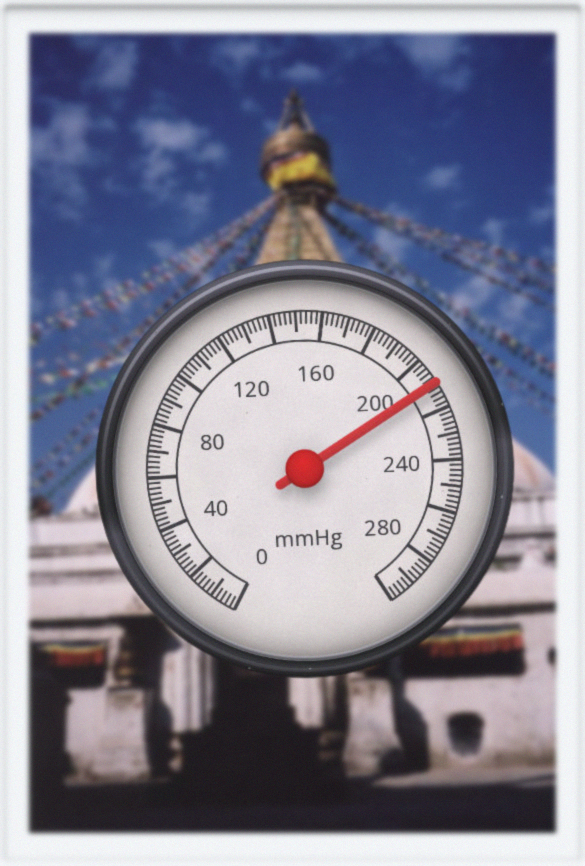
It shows 210 (mmHg)
